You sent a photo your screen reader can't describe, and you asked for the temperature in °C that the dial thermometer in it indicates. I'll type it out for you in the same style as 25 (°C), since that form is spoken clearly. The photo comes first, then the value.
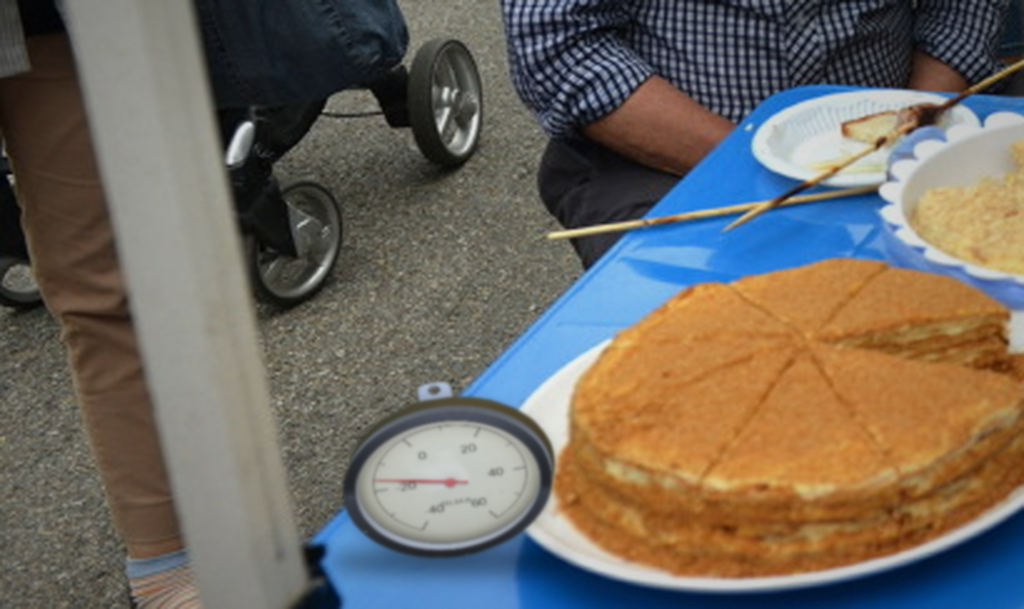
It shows -15 (°C)
